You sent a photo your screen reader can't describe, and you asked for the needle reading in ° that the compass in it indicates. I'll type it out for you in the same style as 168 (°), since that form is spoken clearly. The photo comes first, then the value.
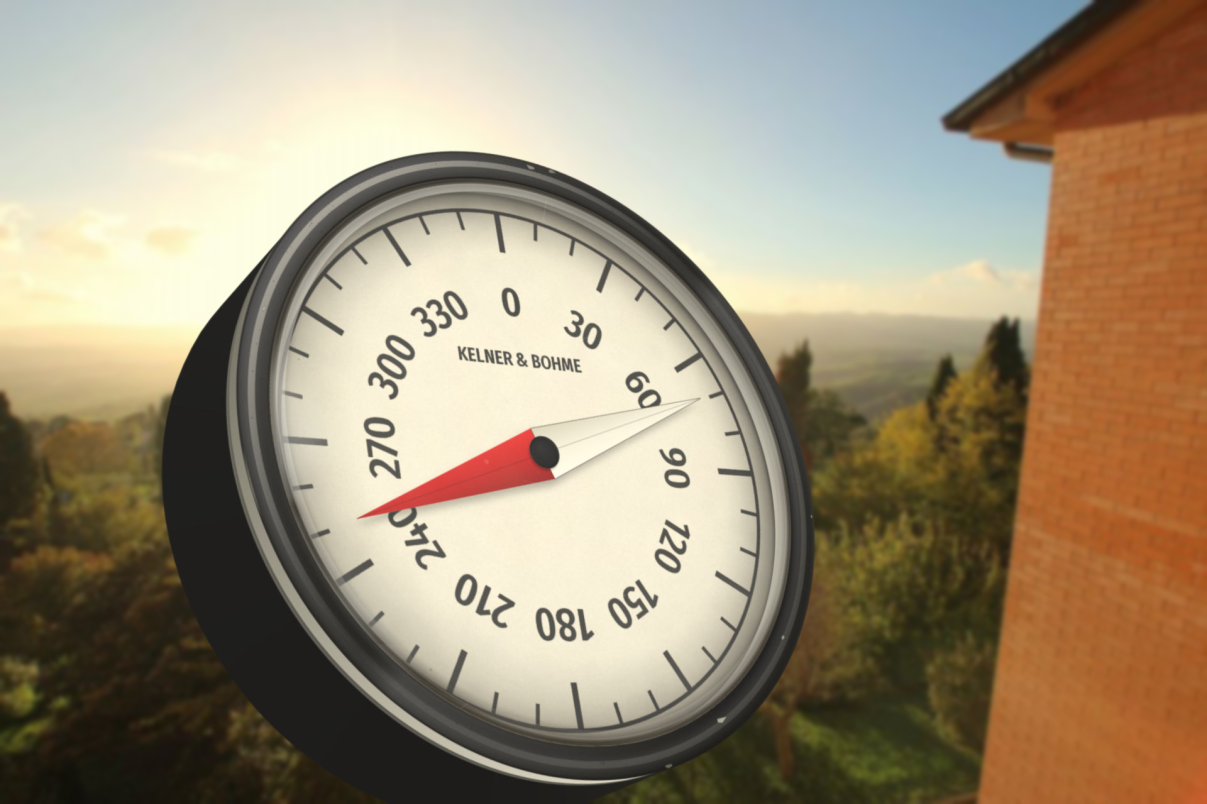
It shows 250 (°)
